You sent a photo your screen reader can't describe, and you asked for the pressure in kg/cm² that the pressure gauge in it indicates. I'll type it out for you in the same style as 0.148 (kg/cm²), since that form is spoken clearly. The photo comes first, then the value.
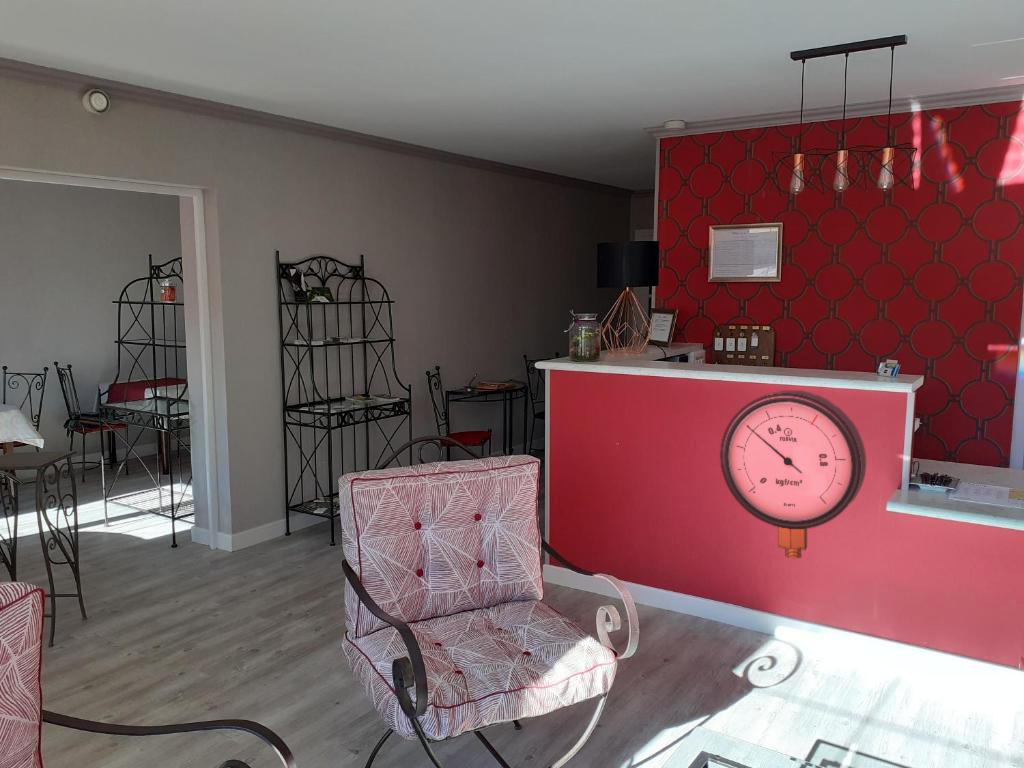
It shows 0.3 (kg/cm²)
